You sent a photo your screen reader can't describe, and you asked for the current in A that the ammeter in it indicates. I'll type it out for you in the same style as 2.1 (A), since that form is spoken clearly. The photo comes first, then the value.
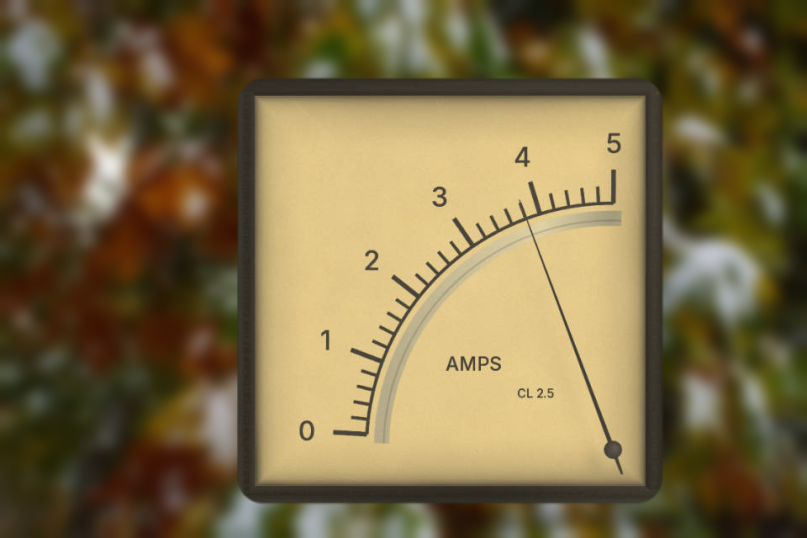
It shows 3.8 (A)
